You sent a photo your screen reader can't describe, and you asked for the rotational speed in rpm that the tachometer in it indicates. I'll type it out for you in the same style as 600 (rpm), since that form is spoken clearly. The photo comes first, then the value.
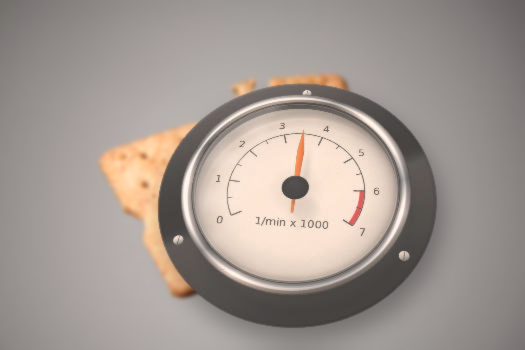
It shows 3500 (rpm)
